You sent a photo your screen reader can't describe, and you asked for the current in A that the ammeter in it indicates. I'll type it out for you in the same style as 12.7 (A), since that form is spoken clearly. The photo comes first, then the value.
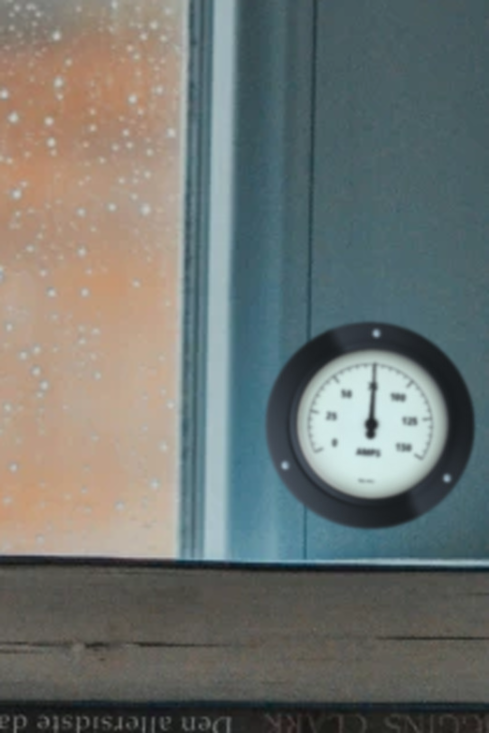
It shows 75 (A)
